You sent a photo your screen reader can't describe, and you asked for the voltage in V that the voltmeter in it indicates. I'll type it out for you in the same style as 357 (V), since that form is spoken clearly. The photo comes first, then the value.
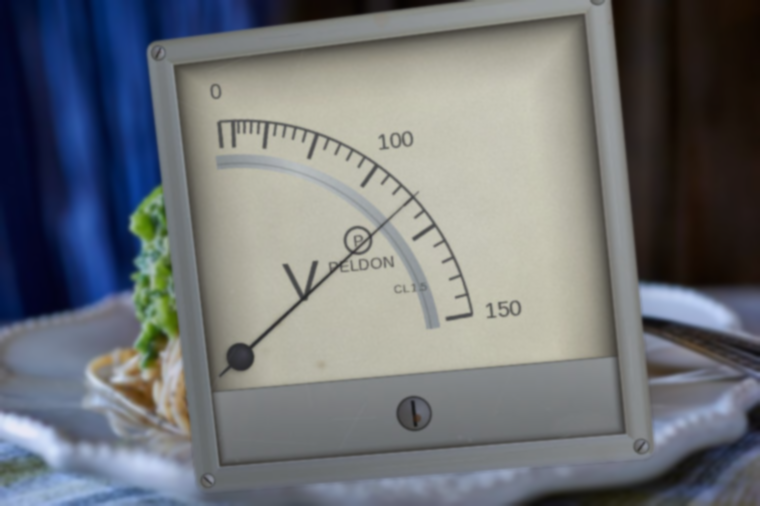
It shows 115 (V)
